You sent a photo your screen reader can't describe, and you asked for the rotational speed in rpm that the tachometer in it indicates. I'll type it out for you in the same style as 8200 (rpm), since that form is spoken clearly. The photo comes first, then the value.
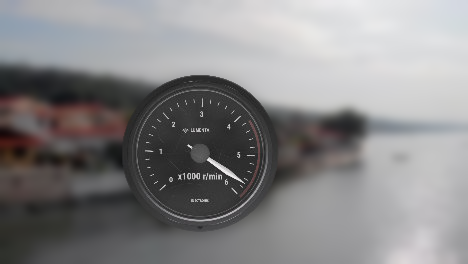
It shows 5700 (rpm)
